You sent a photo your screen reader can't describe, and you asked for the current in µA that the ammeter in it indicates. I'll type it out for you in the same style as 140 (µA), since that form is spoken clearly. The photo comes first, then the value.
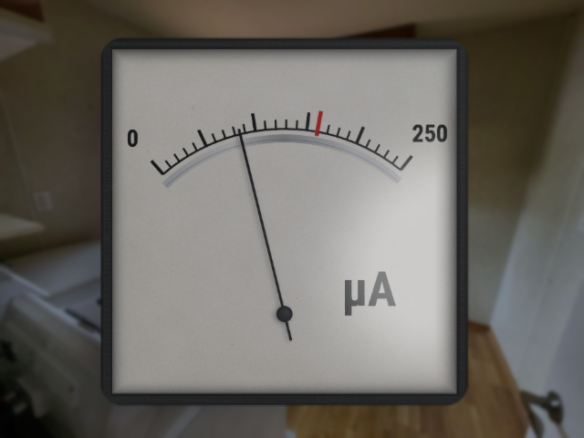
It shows 85 (µA)
